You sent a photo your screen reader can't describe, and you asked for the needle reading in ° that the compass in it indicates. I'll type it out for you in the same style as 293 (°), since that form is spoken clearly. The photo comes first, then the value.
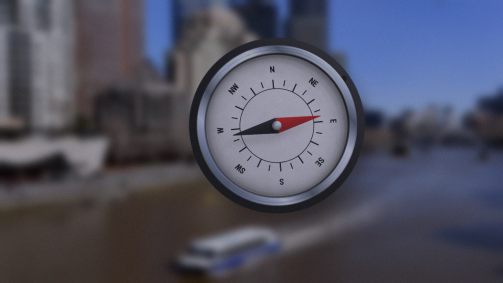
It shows 82.5 (°)
